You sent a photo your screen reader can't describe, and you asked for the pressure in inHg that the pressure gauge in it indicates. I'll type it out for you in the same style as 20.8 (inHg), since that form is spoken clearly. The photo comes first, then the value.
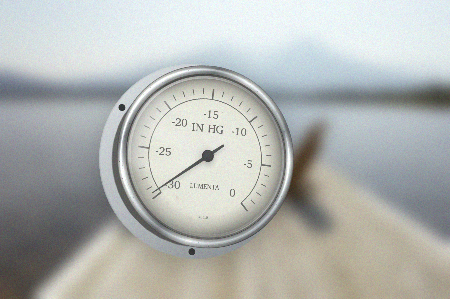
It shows -29.5 (inHg)
